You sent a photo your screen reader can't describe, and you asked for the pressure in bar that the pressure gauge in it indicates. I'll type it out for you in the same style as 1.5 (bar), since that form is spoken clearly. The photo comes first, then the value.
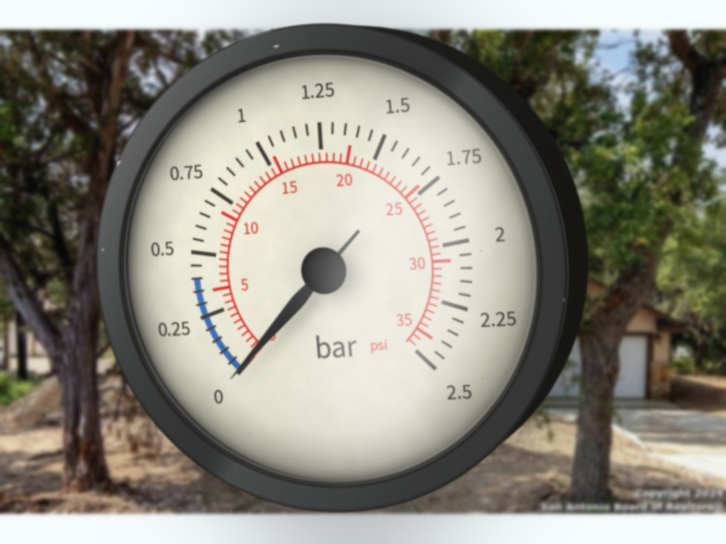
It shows 0 (bar)
